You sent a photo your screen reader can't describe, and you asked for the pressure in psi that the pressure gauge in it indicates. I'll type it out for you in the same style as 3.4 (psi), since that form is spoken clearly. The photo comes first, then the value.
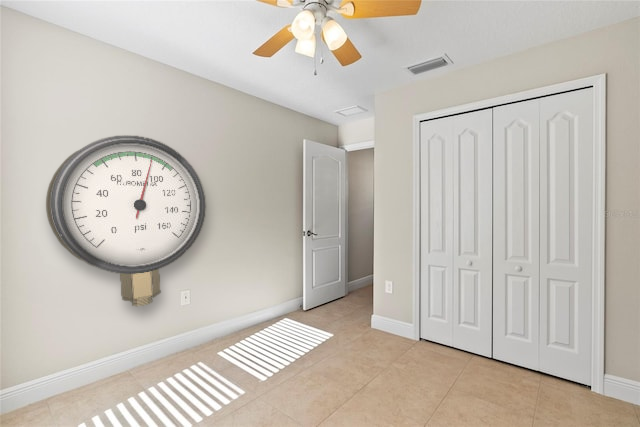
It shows 90 (psi)
